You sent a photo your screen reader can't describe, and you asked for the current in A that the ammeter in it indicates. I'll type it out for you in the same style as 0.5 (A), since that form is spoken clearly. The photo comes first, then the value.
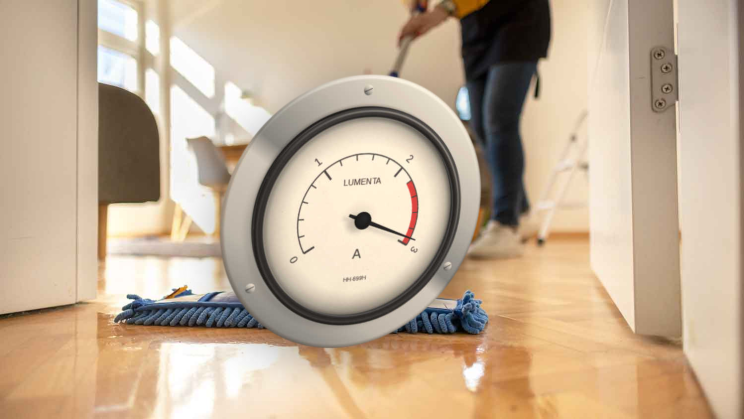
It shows 2.9 (A)
